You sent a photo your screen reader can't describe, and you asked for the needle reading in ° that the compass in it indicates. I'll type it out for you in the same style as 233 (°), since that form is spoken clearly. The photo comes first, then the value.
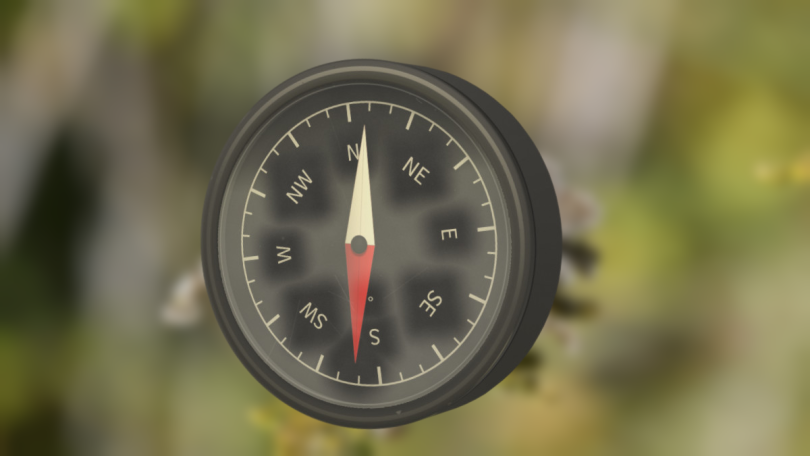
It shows 190 (°)
